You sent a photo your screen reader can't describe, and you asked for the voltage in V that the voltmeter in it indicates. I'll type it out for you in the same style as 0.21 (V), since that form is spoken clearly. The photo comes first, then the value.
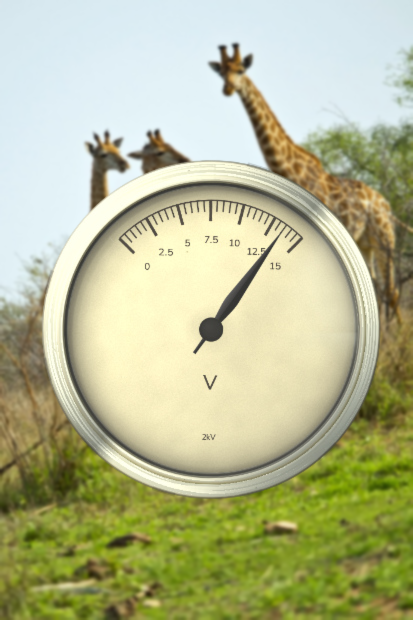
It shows 13.5 (V)
